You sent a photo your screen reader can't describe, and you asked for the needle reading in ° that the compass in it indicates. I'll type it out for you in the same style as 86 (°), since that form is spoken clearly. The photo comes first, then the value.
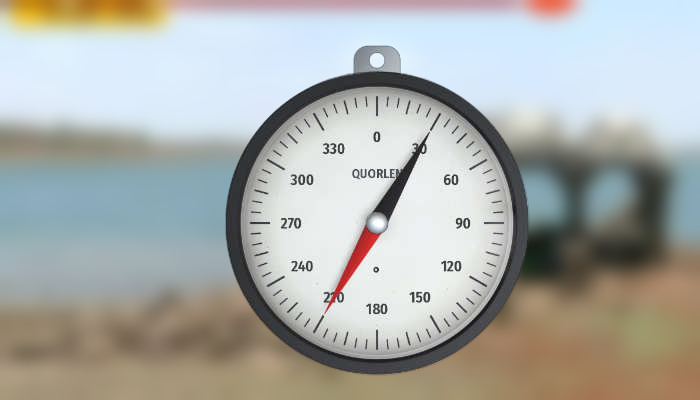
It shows 210 (°)
